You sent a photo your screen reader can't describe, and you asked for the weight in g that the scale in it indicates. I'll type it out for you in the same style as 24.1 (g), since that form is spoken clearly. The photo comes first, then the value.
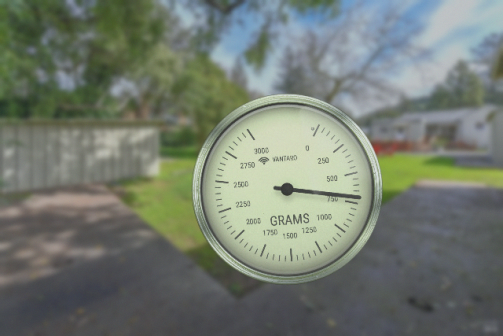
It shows 700 (g)
